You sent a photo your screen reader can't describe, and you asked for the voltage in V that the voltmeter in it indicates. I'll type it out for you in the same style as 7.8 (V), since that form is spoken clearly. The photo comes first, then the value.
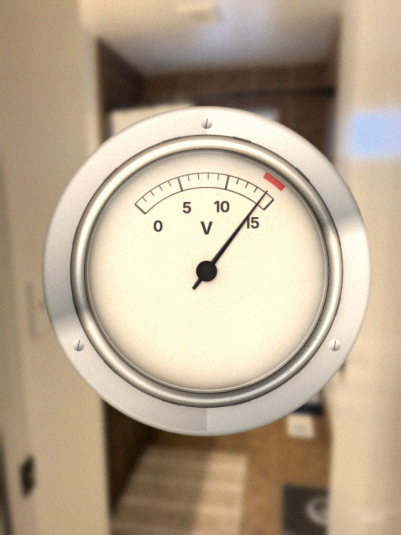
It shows 14 (V)
